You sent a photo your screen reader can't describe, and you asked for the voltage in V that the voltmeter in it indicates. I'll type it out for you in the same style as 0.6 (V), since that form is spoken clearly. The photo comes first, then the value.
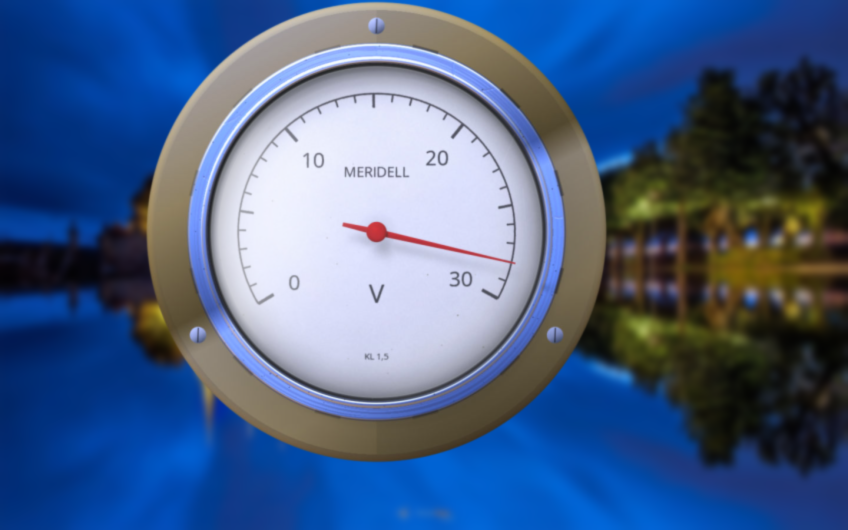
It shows 28 (V)
